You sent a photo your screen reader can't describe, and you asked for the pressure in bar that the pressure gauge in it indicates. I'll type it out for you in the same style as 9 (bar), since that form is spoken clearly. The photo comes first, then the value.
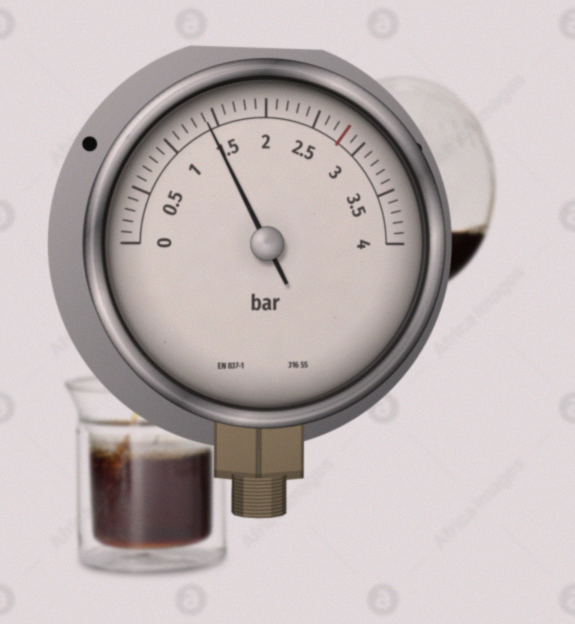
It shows 1.4 (bar)
